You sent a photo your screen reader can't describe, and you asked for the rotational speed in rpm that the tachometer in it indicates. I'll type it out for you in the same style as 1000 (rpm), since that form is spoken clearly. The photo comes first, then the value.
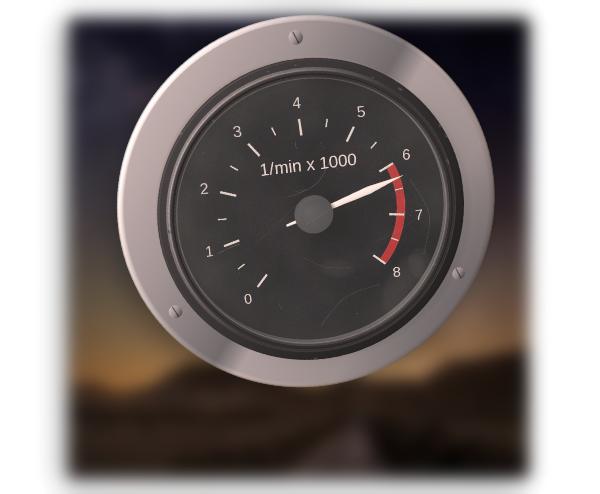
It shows 6250 (rpm)
